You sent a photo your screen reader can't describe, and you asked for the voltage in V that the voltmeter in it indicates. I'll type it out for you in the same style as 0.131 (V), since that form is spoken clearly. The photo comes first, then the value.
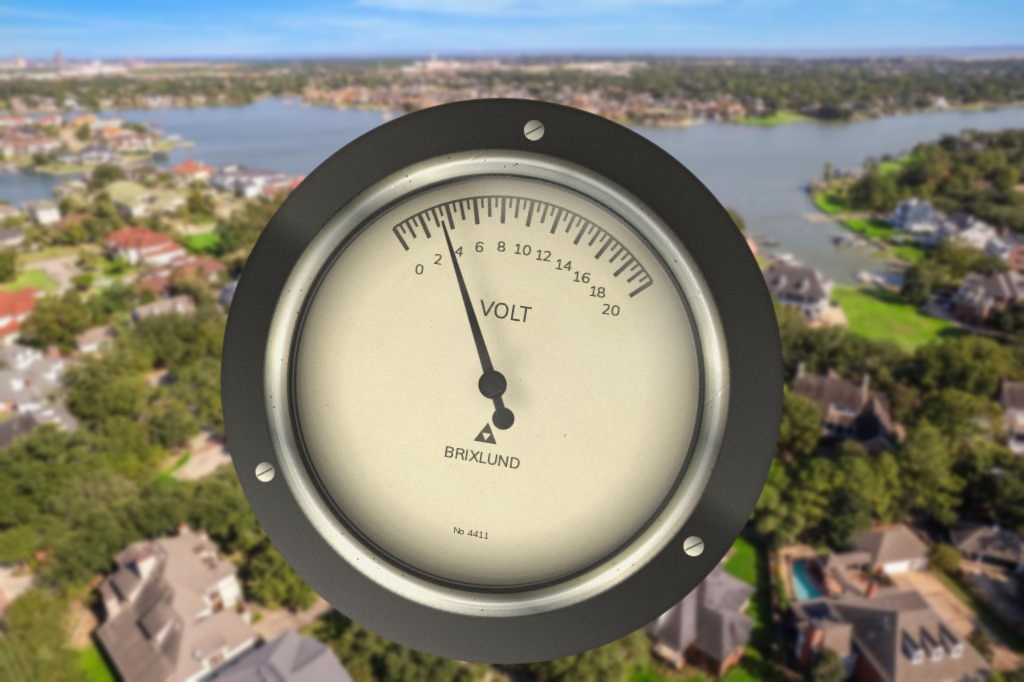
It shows 3.5 (V)
